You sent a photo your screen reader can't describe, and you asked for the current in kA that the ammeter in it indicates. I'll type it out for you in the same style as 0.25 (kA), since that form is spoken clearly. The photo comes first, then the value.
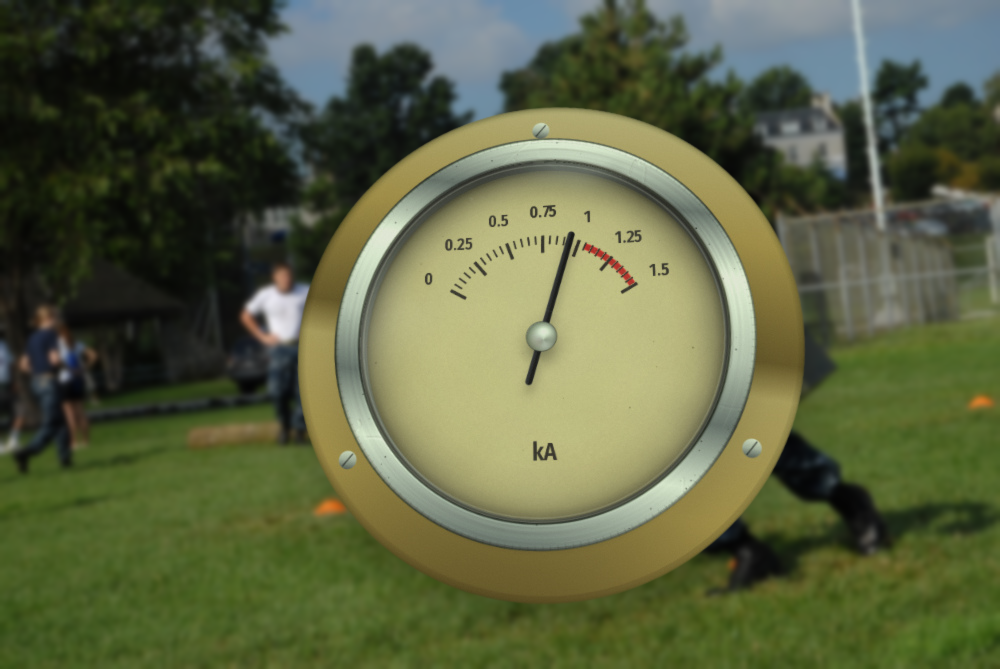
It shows 0.95 (kA)
